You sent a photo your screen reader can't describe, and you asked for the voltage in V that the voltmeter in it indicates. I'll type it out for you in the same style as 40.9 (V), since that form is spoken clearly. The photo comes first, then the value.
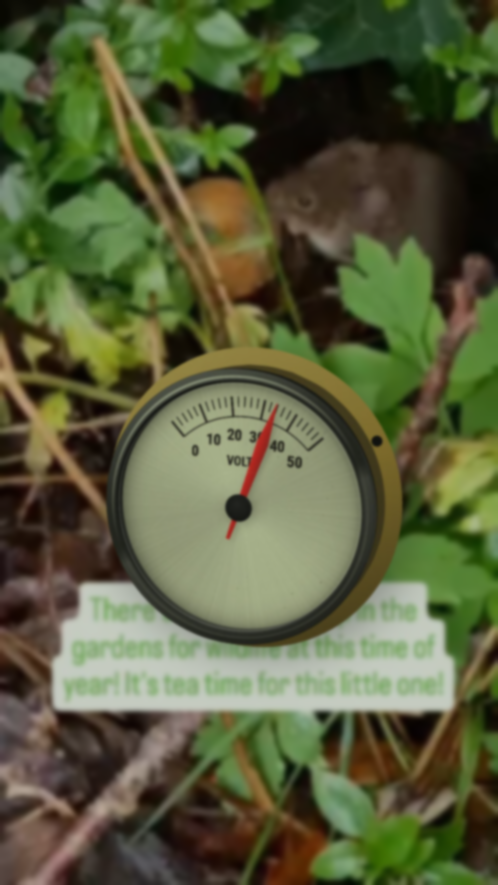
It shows 34 (V)
